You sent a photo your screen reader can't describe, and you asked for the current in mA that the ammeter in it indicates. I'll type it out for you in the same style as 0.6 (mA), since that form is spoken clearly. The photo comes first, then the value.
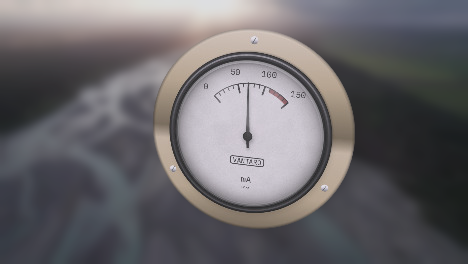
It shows 70 (mA)
